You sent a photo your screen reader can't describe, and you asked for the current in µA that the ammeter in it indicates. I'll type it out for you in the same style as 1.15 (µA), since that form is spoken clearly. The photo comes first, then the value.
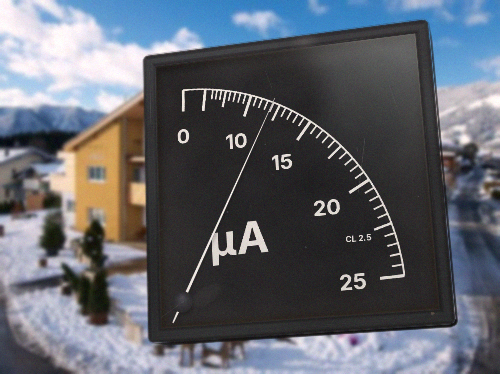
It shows 12 (µA)
